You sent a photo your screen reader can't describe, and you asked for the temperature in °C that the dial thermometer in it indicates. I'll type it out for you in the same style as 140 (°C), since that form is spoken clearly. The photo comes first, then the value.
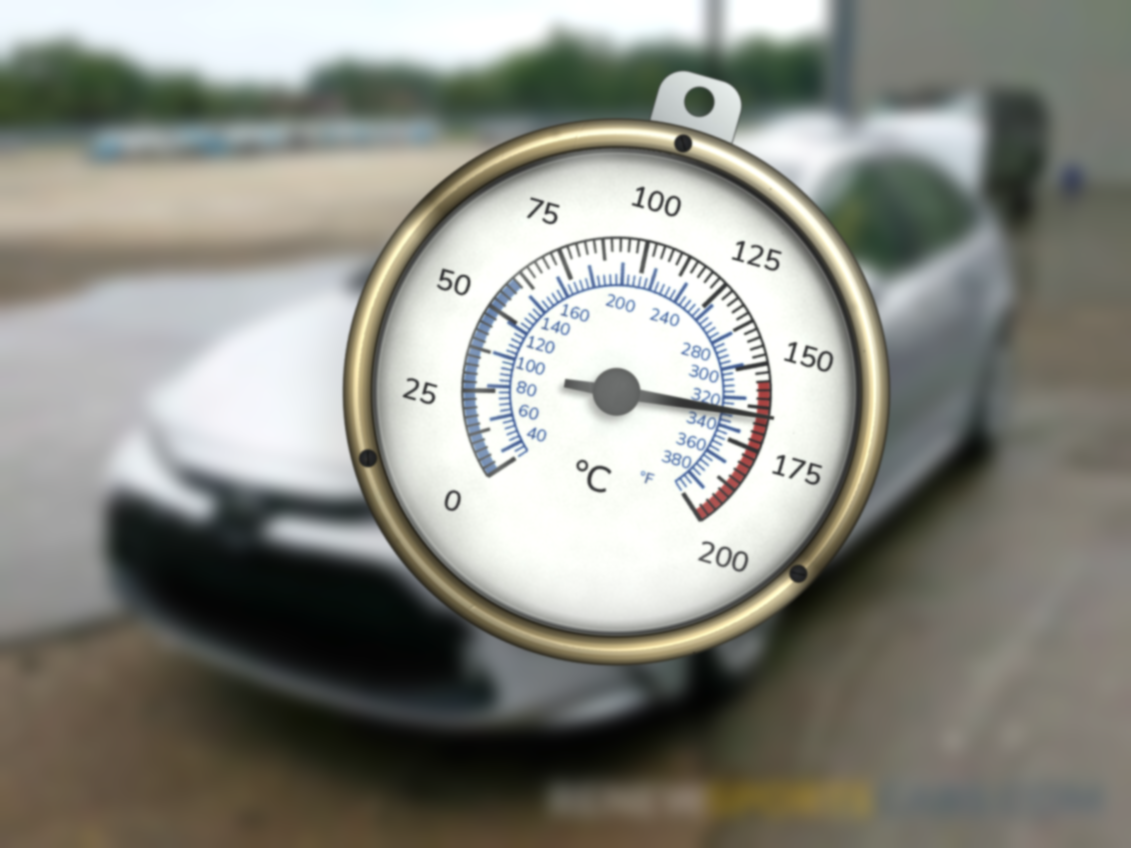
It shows 165 (°C)
